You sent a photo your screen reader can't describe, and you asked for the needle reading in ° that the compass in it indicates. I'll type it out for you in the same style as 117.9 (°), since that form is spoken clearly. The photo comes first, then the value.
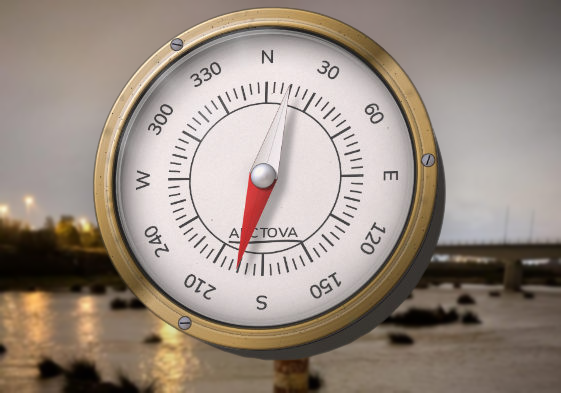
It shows 195 (°)
